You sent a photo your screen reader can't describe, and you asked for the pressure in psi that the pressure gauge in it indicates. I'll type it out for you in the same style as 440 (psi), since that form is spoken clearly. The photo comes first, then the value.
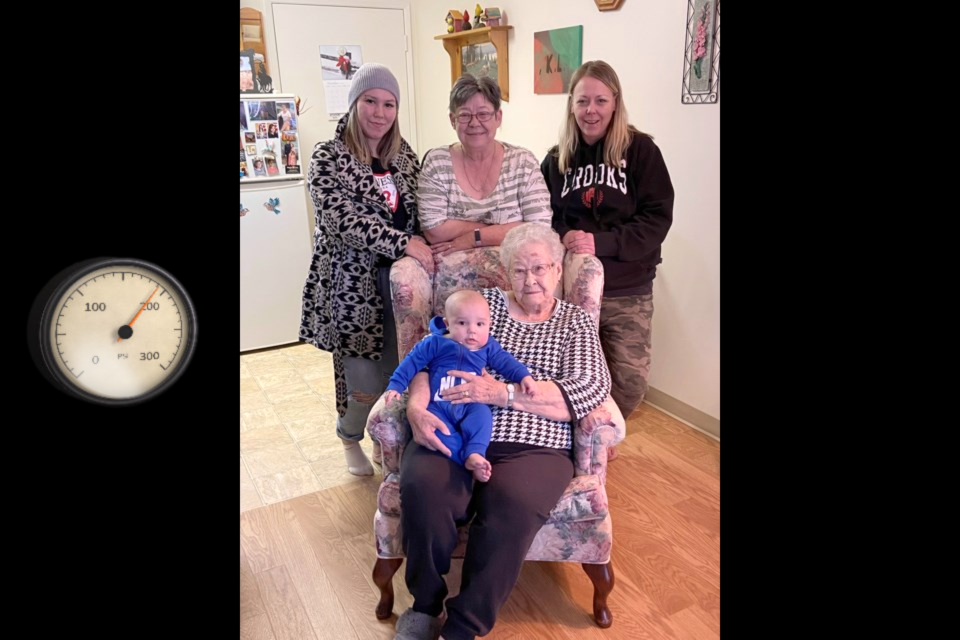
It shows 190 (psi)
